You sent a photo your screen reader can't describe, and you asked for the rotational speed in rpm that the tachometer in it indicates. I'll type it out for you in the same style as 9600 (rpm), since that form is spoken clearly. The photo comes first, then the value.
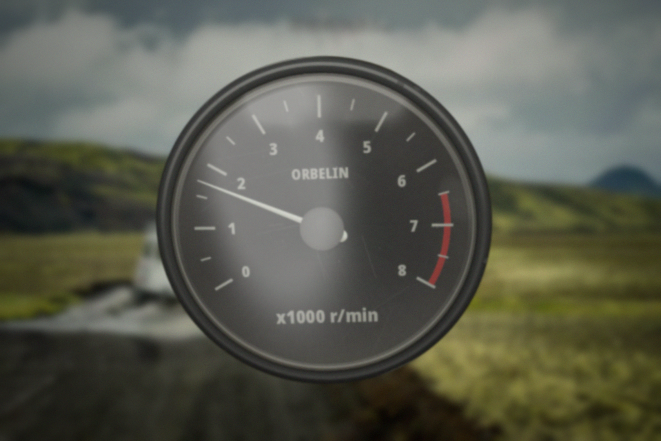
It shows 1750 (rpm)
